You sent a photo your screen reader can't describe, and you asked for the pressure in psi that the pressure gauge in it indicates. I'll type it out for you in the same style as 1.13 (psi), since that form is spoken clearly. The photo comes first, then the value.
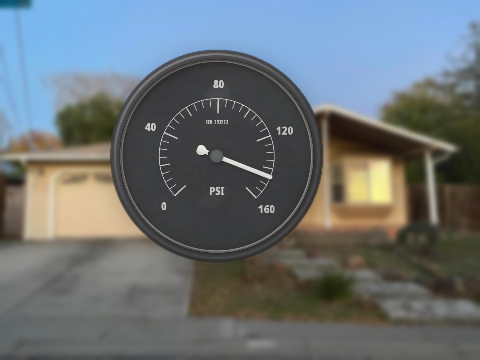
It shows 145 (psi)
